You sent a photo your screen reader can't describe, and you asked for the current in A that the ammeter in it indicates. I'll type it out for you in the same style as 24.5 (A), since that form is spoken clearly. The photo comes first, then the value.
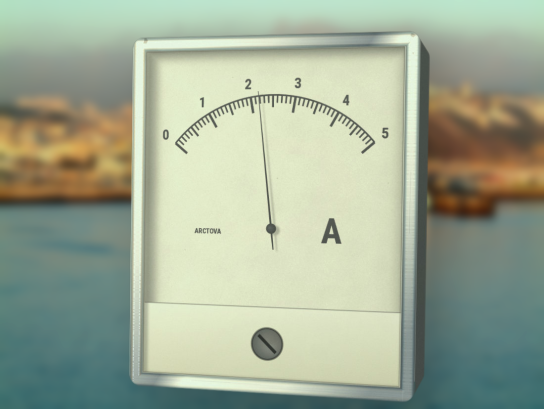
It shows 2.2 (A)
